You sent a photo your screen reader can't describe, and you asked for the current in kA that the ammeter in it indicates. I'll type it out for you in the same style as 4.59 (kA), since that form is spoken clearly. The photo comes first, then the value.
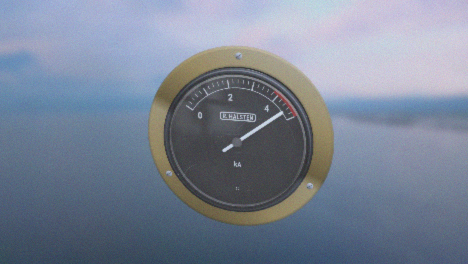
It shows 4.6 (kA)
